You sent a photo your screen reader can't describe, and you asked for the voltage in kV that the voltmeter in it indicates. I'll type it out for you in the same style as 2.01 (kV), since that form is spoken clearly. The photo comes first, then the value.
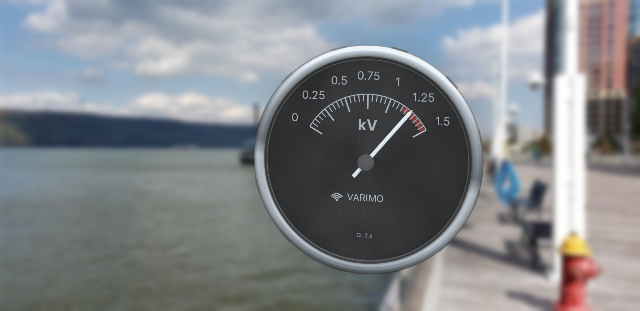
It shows 1.25 (kV)
